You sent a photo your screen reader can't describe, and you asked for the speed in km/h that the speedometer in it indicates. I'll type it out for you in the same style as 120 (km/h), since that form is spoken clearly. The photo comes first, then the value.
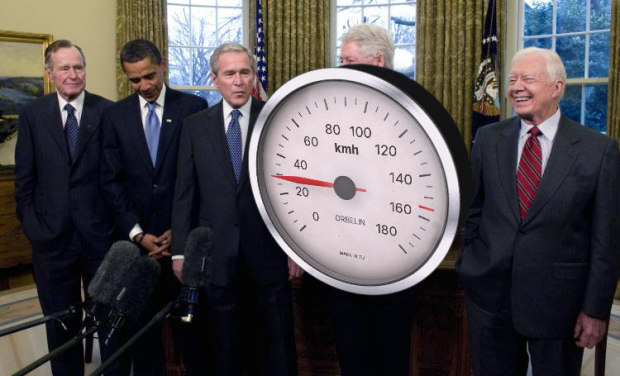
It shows 30 (km/h)
